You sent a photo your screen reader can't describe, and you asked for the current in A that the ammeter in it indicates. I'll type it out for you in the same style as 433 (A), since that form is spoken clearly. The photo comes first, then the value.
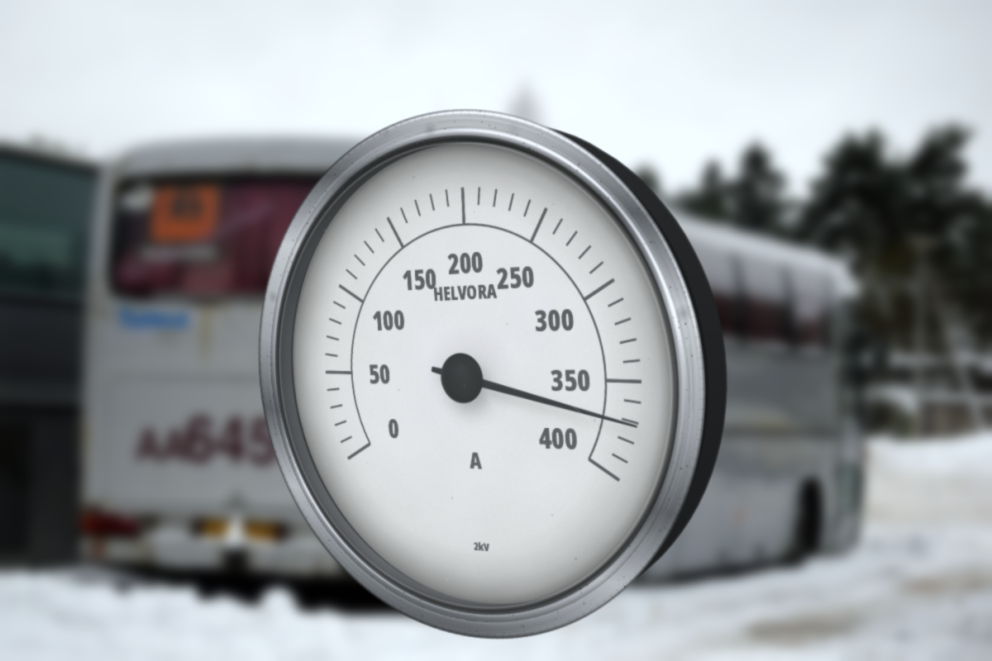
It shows 370 (A)
